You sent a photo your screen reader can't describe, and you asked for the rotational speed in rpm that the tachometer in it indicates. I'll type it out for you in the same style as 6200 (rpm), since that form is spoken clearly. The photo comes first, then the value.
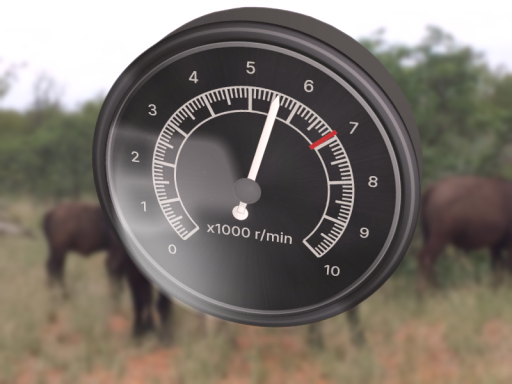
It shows 5600 (rpm)
